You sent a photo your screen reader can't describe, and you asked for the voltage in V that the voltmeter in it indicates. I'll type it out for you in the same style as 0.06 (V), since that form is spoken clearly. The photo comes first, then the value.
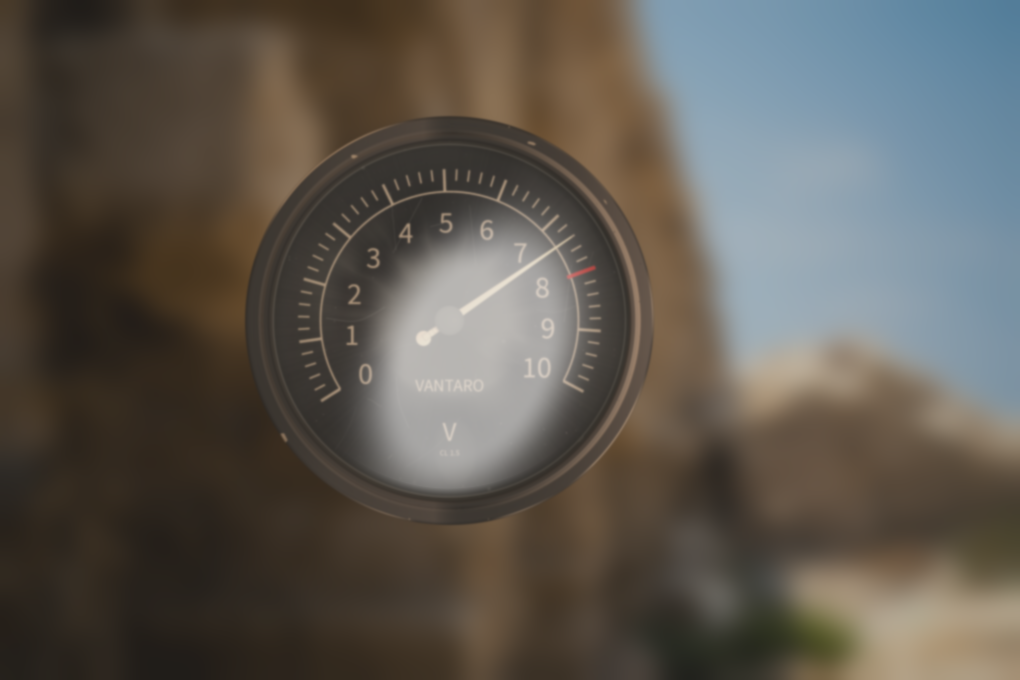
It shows 7.4 (V)
